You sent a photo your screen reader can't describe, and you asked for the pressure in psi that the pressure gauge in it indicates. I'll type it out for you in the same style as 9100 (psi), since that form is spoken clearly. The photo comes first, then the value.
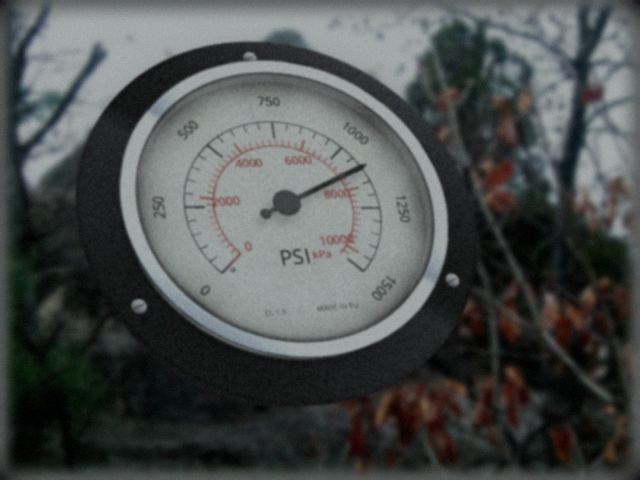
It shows 1100 (psi)
